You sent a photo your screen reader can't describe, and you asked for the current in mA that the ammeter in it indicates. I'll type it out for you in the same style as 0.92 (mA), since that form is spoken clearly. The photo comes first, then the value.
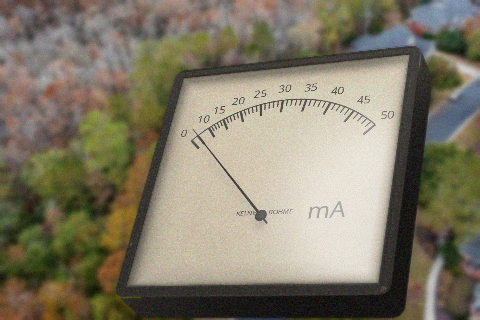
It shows 5 (mA)
